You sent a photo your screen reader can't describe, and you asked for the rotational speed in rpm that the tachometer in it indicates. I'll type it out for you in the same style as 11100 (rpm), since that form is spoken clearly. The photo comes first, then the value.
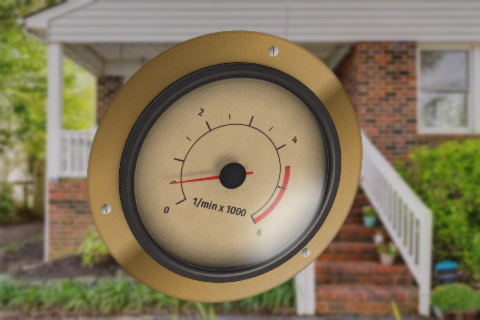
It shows 500 (rpm)
